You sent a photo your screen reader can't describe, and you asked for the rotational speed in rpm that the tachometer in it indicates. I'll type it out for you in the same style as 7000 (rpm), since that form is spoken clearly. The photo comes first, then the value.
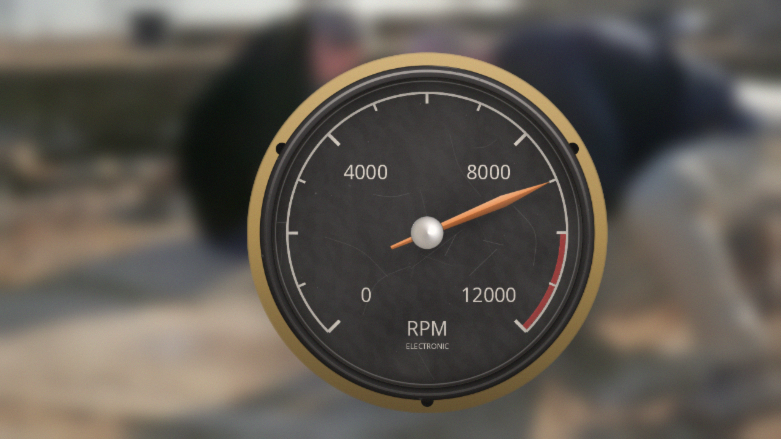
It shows 9000 (rpm)
